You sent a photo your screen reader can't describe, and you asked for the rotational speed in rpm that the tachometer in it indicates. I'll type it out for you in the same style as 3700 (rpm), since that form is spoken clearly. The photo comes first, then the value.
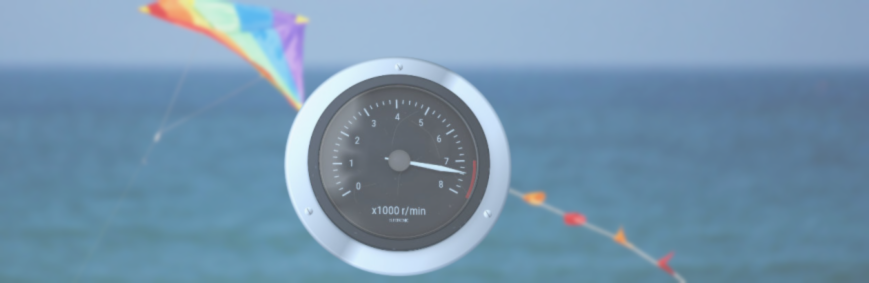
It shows 7400 (rpm)
